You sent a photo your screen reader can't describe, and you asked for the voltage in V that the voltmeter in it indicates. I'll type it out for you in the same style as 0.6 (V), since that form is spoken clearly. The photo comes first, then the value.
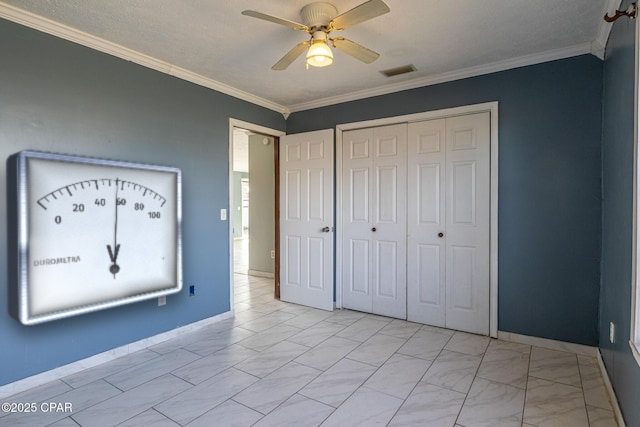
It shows 55 (V)
